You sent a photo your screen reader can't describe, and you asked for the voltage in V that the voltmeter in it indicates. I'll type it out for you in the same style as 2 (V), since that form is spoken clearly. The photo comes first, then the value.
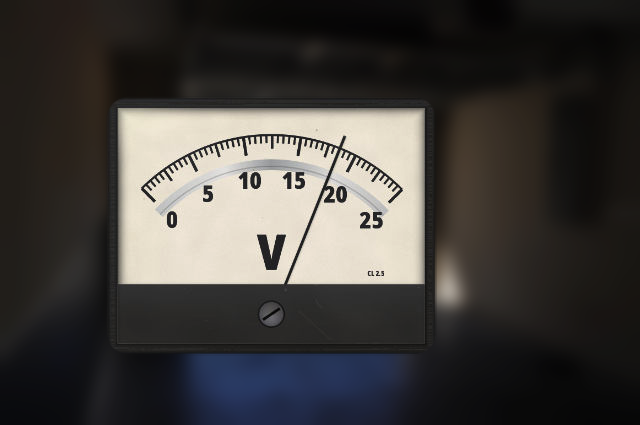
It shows 18.5 (V)
